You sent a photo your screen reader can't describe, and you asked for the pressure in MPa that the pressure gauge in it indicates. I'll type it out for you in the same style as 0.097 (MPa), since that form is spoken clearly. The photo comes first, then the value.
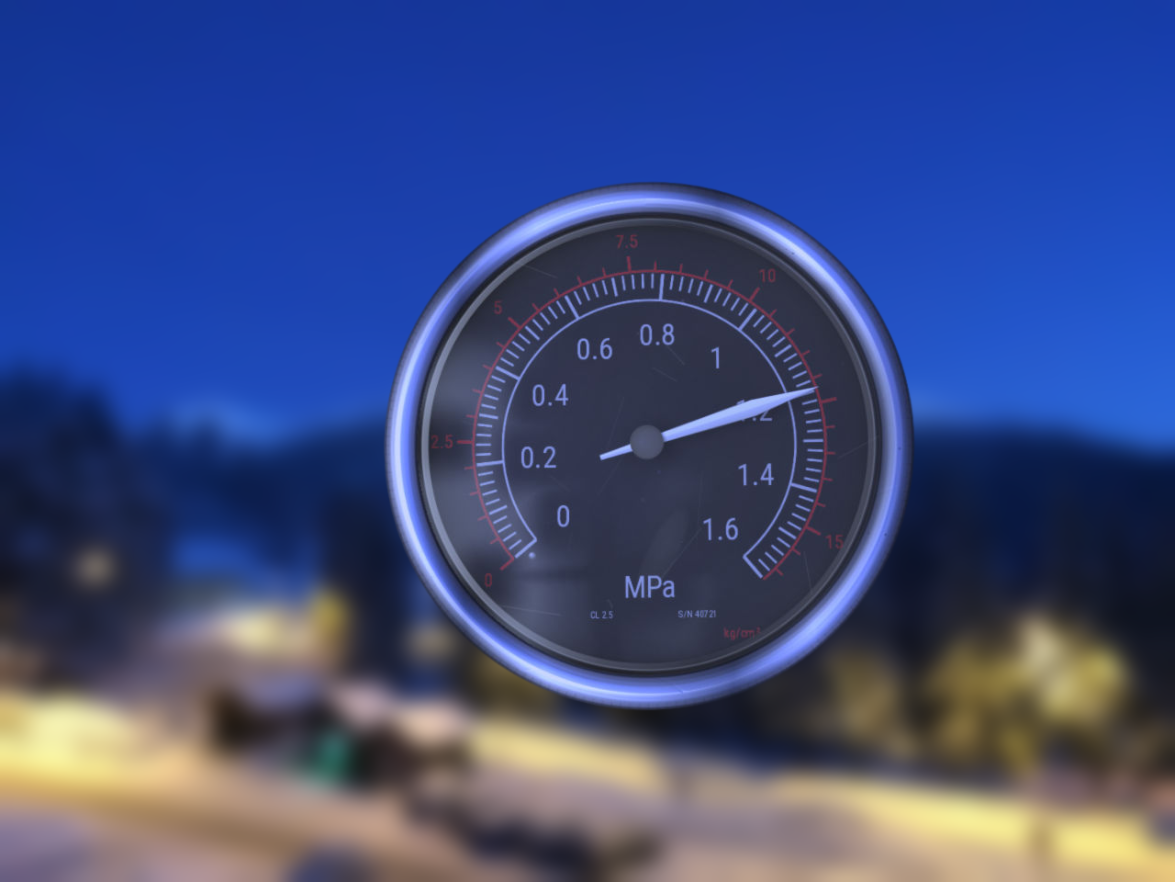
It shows 1.2 (MPa)
